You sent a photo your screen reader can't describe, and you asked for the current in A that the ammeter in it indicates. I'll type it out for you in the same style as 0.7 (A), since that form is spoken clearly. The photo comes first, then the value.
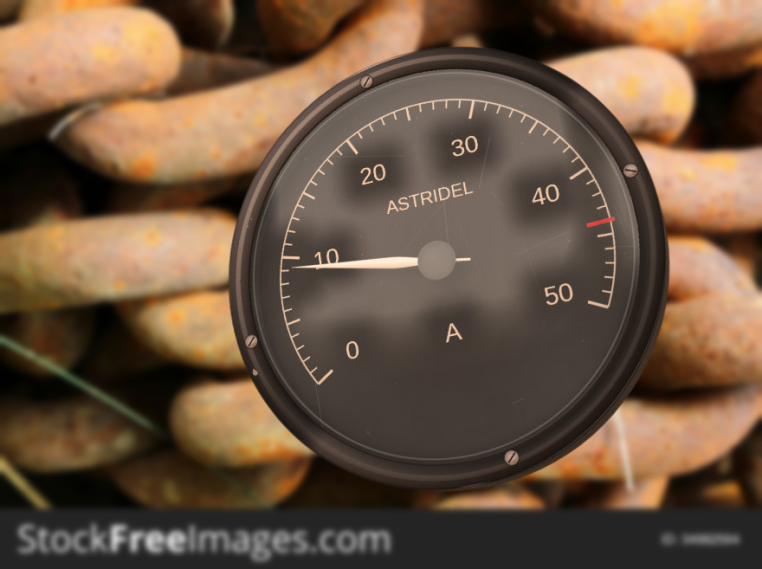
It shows 9 (A)
